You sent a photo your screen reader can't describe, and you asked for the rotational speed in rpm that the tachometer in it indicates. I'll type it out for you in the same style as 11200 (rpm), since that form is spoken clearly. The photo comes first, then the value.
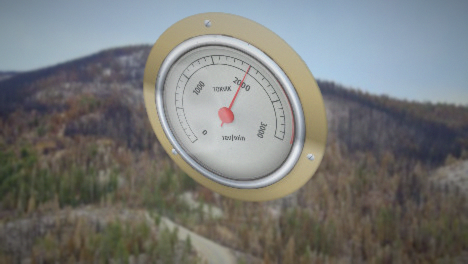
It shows 2000 (rpm)
